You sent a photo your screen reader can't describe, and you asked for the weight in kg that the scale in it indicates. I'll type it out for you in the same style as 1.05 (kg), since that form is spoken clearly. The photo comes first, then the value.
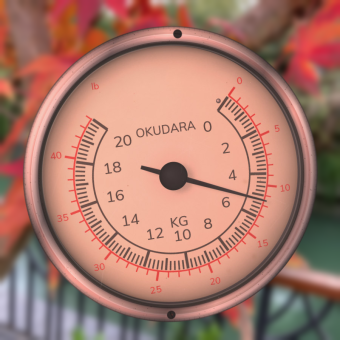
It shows 5.2 (kg)
